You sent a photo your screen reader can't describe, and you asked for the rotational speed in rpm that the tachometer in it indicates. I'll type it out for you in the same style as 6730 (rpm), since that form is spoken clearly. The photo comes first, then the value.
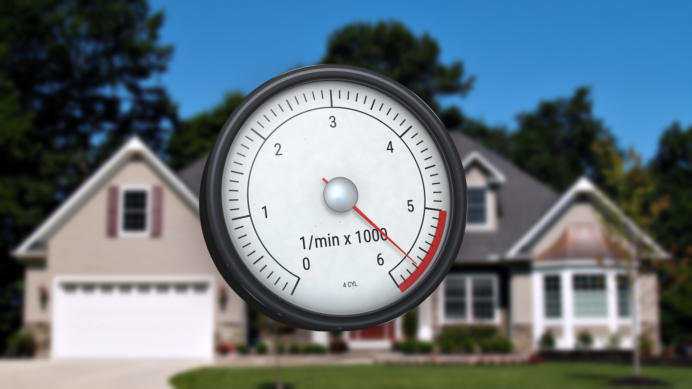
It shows 5700 (rpm)
